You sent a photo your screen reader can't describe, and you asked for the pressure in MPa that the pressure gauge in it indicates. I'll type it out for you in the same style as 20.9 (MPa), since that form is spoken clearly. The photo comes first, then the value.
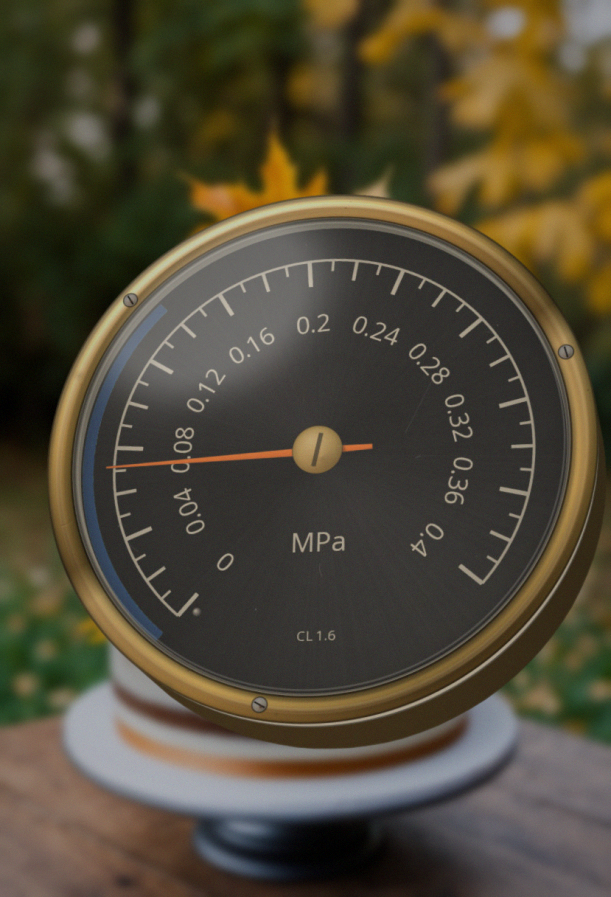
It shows 0.07 (MPa)
